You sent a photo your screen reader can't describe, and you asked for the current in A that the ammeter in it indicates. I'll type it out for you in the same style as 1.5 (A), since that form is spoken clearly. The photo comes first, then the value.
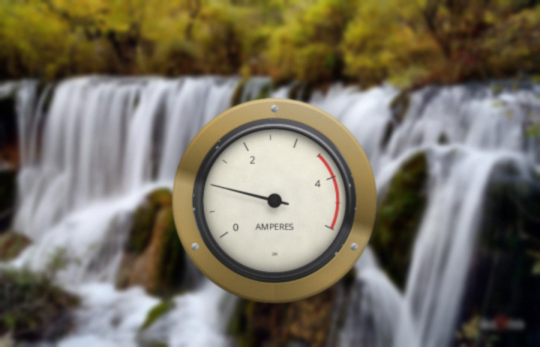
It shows 1 (A)
